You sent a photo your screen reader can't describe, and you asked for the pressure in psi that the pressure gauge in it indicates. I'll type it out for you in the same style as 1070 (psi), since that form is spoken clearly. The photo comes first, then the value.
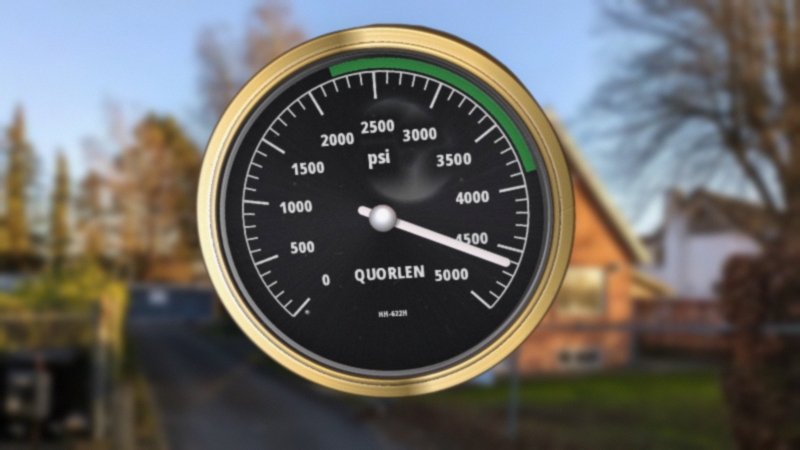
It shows 4600 (psi)
